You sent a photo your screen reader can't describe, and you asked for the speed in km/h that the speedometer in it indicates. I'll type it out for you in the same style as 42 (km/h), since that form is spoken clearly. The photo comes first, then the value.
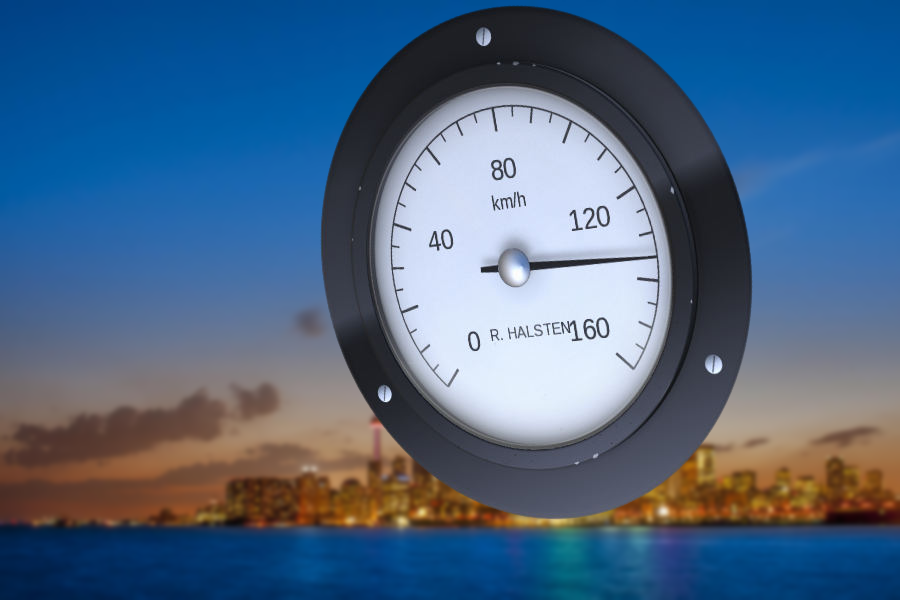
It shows 135 (km/h)
